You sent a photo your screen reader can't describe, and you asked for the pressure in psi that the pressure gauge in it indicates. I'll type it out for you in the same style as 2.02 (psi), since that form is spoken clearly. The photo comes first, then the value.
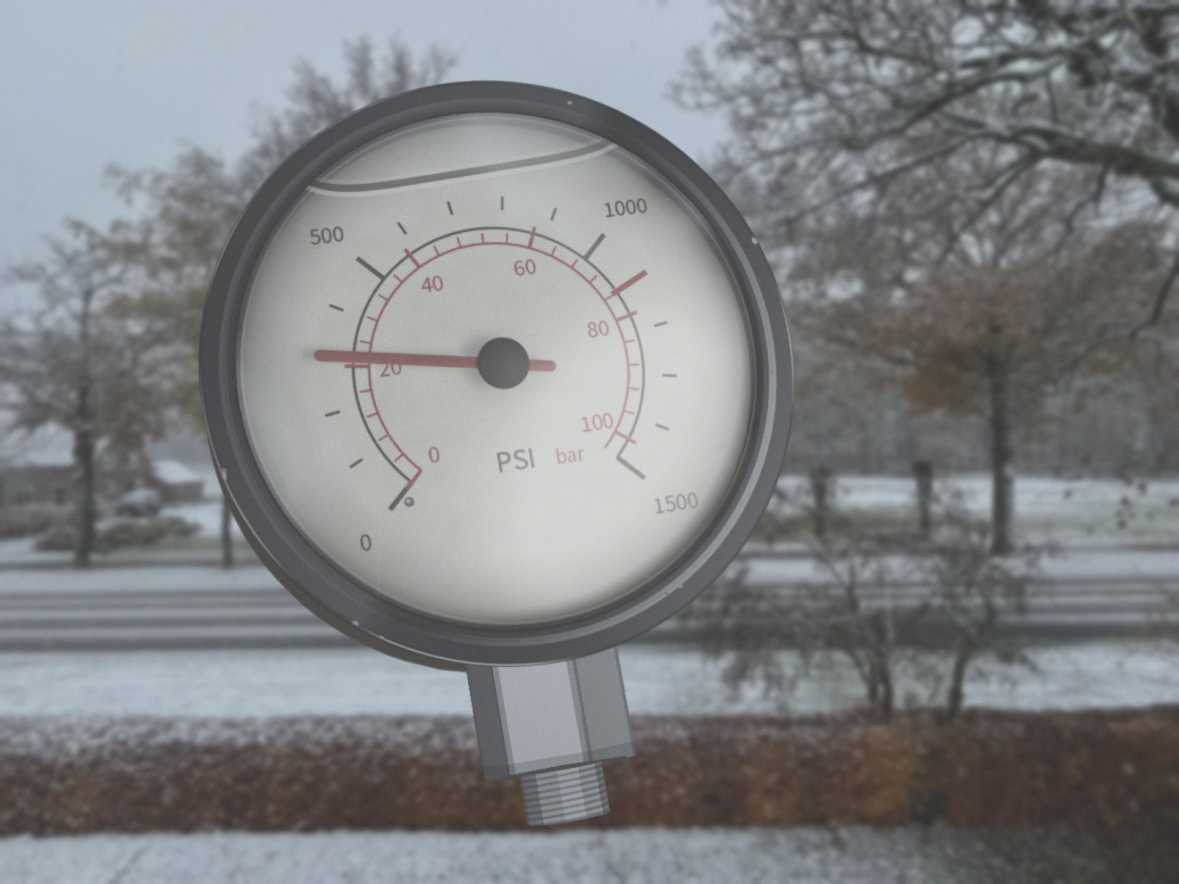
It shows 300 (psi)
